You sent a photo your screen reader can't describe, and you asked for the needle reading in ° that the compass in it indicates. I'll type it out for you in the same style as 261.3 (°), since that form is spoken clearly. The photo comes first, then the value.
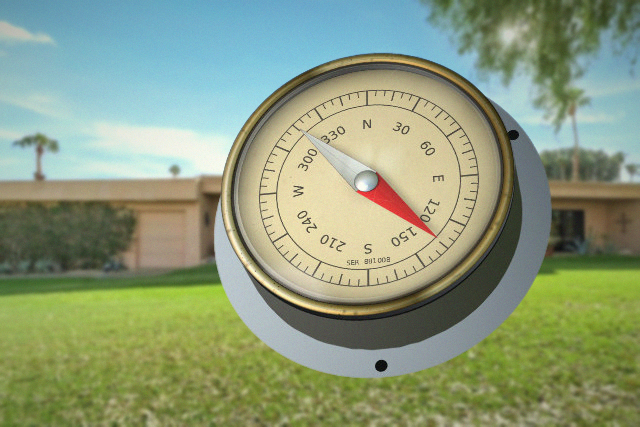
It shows 135 (°)
